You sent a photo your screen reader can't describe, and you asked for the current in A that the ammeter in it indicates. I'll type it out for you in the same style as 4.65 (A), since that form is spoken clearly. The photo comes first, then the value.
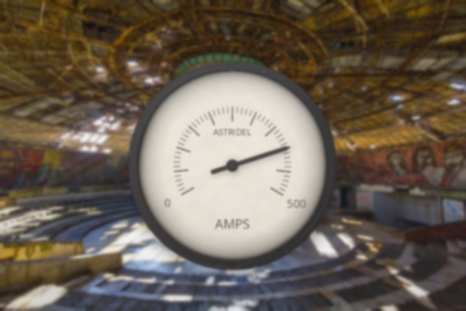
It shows 400 (A)
